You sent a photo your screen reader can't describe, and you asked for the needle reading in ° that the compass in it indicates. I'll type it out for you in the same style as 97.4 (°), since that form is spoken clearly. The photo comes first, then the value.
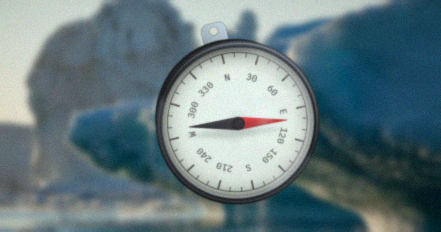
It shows 100 (°)
